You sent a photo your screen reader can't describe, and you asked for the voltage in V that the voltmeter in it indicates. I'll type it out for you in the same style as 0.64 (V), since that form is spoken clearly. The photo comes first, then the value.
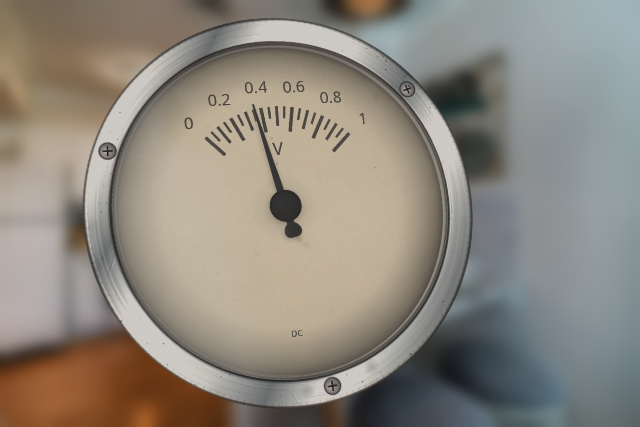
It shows 0.35 (V)
